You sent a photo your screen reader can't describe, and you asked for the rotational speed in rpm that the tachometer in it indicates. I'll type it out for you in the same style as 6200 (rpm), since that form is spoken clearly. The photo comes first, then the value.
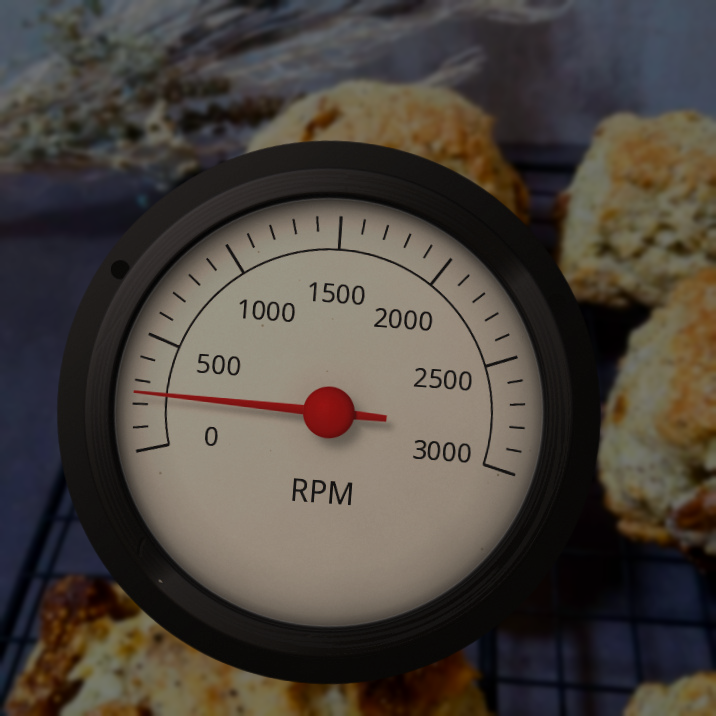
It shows 250 (rpm)
